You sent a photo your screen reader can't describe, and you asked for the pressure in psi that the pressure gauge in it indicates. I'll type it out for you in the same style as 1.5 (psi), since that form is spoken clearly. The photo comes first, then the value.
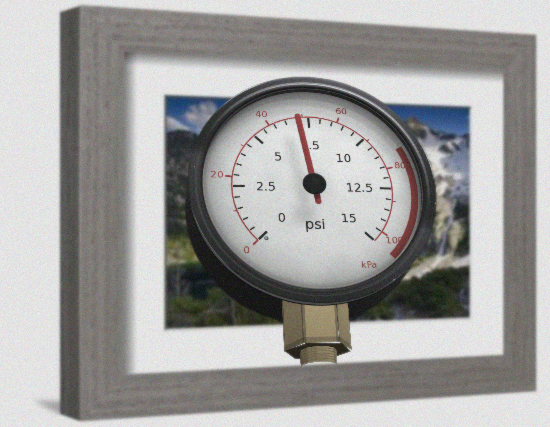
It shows 7 (psi)
